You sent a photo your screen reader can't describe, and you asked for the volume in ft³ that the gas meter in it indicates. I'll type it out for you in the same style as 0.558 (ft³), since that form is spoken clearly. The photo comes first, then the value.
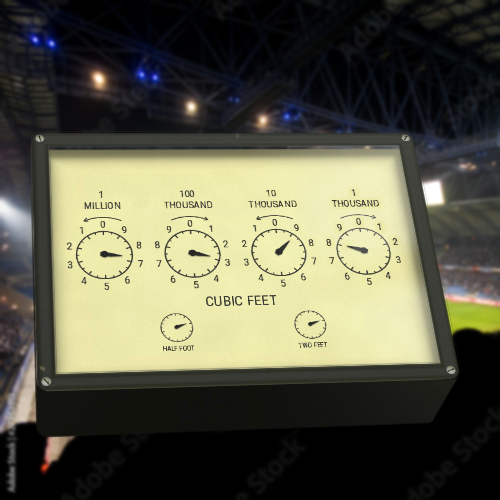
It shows 728800 (ft³)
